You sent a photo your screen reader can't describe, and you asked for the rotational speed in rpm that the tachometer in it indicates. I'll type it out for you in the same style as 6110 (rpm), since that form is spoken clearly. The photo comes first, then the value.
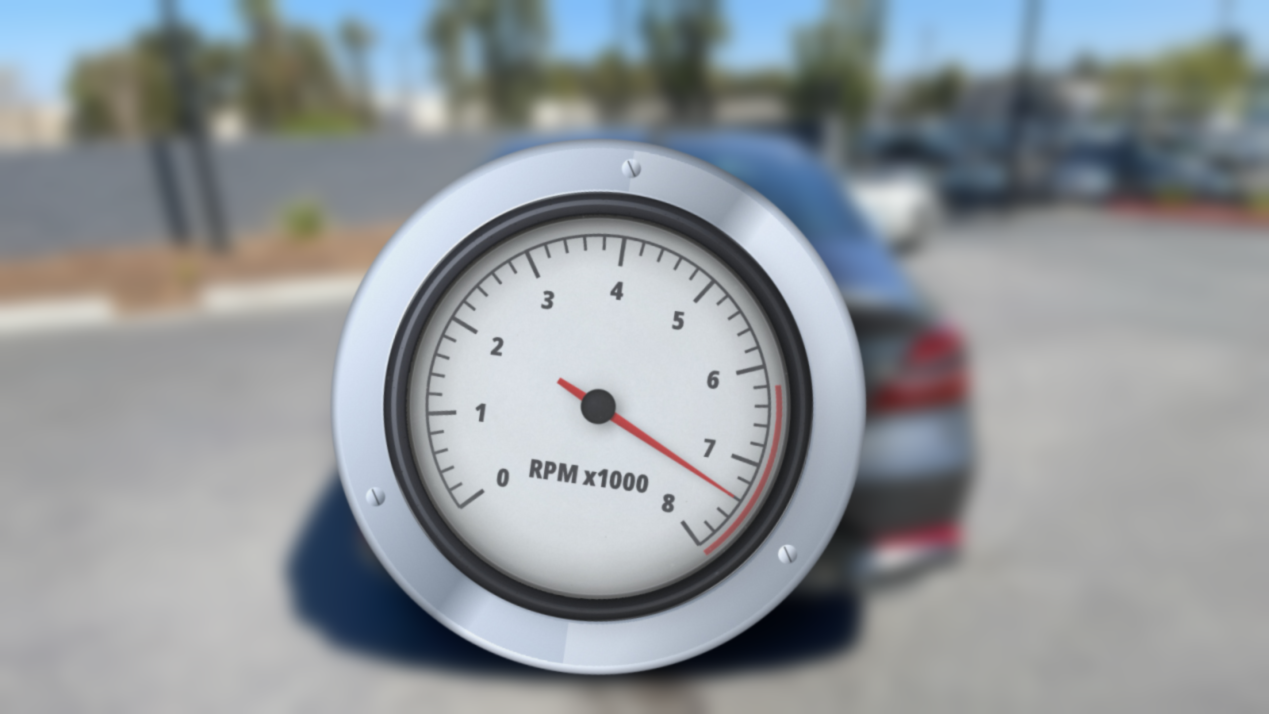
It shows 7400 (rpm)
